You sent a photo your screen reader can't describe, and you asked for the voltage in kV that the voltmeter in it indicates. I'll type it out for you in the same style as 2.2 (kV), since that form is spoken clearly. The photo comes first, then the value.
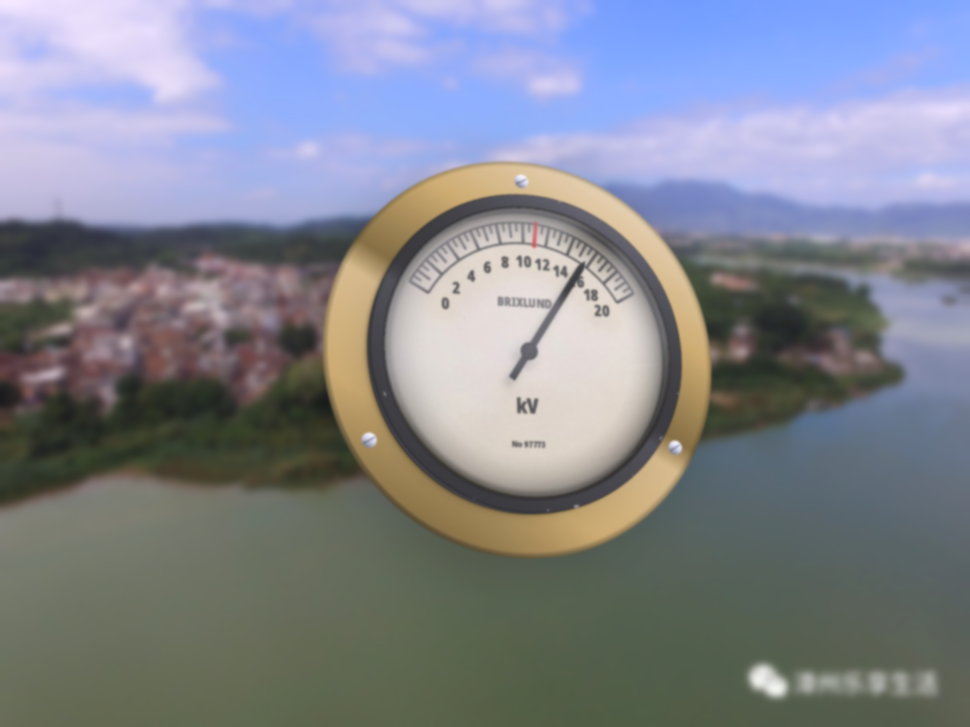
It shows 15.5 (kV)
